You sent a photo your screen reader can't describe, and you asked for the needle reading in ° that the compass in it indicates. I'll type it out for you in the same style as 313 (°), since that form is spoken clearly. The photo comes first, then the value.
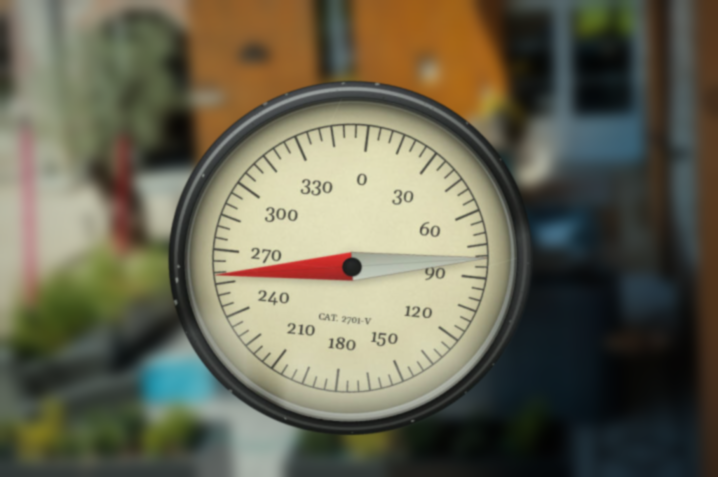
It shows 260 (°)
